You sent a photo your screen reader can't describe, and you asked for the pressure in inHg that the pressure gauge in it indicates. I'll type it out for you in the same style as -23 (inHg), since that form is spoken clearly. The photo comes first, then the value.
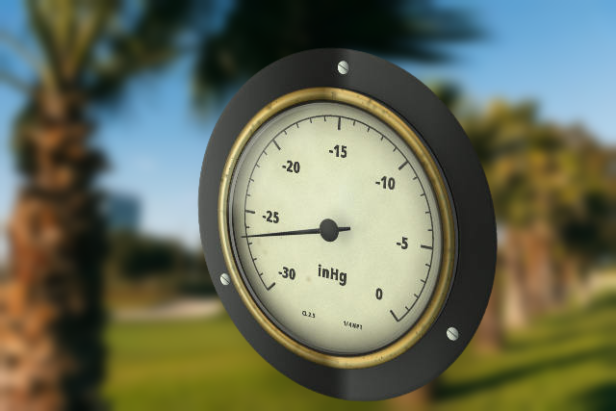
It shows -26.5 (inHg)
